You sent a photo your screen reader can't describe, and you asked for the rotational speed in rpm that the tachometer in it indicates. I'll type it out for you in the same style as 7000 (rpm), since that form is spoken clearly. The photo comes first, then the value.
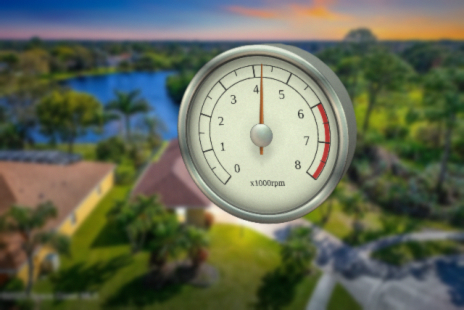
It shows 4250 (rpm)
